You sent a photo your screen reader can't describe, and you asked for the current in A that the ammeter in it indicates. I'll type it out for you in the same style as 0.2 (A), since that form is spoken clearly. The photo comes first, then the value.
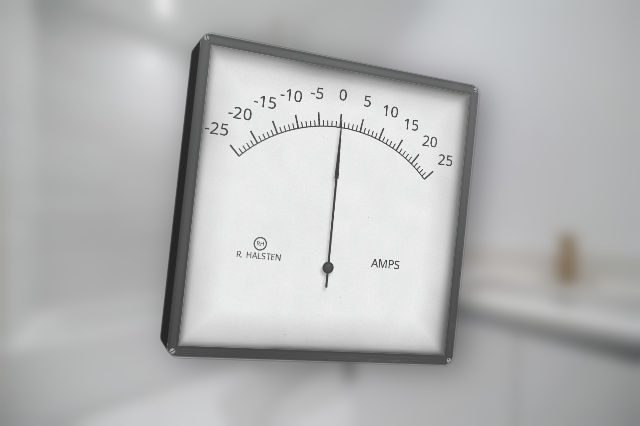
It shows 0 (A)
